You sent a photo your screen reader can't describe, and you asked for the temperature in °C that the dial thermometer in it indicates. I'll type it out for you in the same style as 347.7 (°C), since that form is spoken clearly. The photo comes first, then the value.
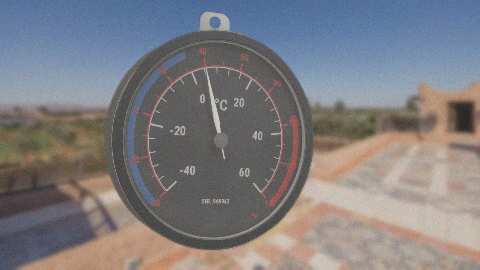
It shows 4 (°C)
